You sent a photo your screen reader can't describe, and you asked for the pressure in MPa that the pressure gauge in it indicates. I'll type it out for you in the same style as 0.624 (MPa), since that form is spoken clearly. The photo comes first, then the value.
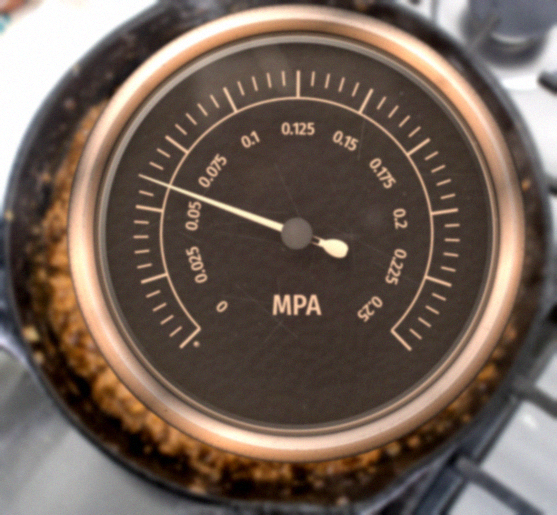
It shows 0.06 (MPa)
